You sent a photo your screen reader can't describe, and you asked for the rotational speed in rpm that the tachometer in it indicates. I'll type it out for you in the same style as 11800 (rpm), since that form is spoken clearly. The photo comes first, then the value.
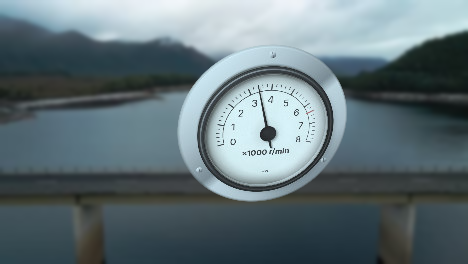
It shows 3400 (rpm)
